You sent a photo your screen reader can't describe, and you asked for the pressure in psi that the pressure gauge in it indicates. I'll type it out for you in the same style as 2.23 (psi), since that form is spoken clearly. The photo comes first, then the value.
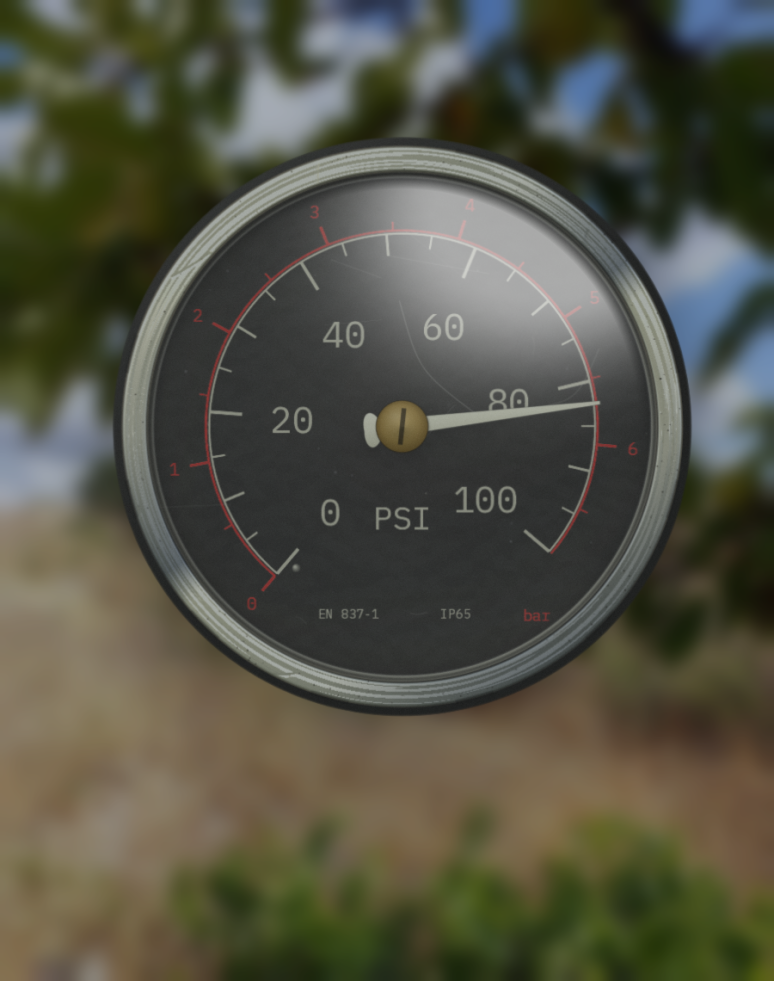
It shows 82.5 (psi)
